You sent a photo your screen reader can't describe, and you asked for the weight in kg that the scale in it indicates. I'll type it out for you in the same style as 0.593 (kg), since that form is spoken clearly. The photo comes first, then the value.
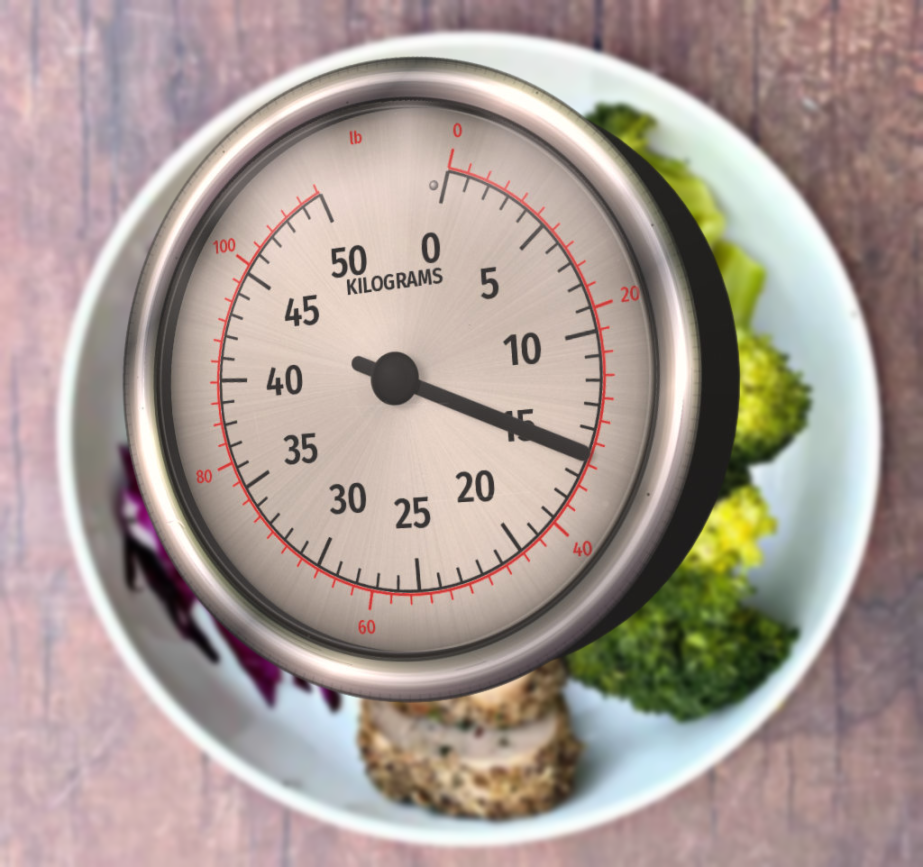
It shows 15 (kg)
